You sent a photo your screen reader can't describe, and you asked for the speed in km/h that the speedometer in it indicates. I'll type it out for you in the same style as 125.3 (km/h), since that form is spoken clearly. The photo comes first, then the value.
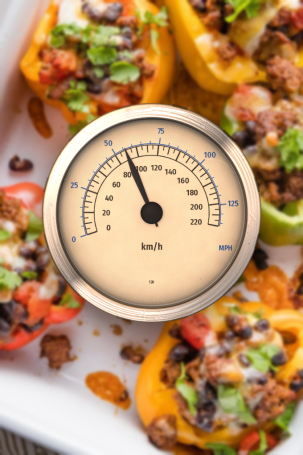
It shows 90 (km/h)
